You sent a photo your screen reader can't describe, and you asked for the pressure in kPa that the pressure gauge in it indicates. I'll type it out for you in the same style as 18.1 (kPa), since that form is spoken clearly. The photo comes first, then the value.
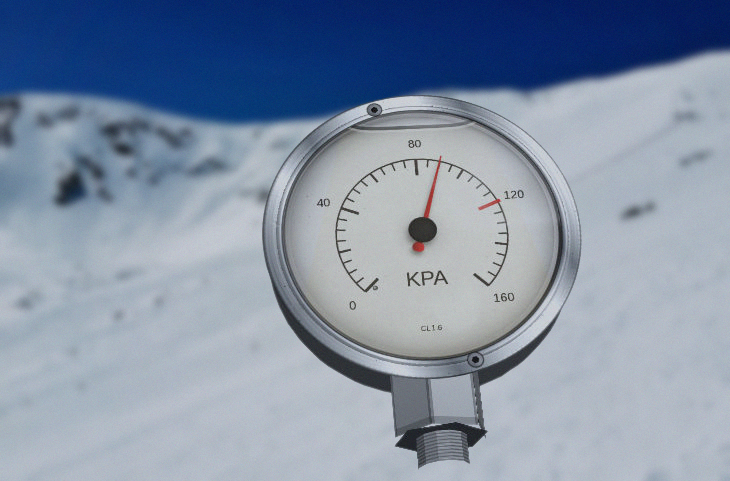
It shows 90 (kPa)
